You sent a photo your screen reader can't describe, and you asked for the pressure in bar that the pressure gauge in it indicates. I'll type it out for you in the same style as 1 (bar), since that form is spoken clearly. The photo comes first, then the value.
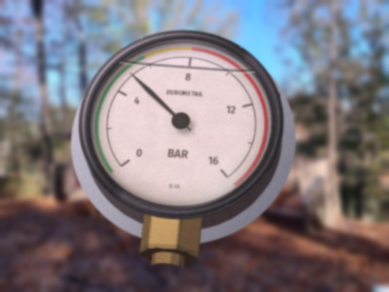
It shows 5 (bar)
